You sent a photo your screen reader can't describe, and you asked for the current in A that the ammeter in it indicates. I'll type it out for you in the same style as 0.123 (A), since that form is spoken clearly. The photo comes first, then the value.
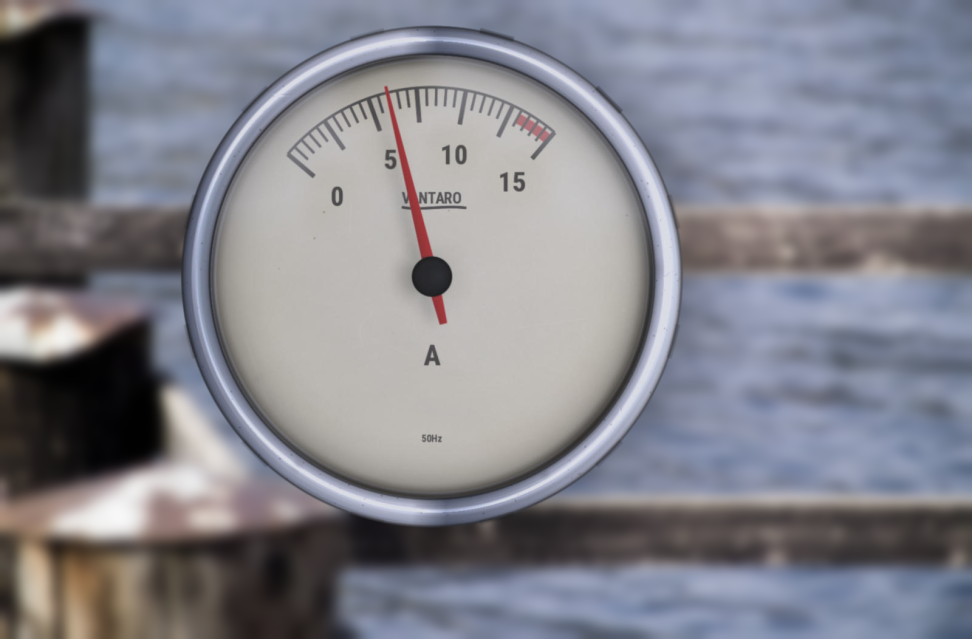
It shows 6 (A)
